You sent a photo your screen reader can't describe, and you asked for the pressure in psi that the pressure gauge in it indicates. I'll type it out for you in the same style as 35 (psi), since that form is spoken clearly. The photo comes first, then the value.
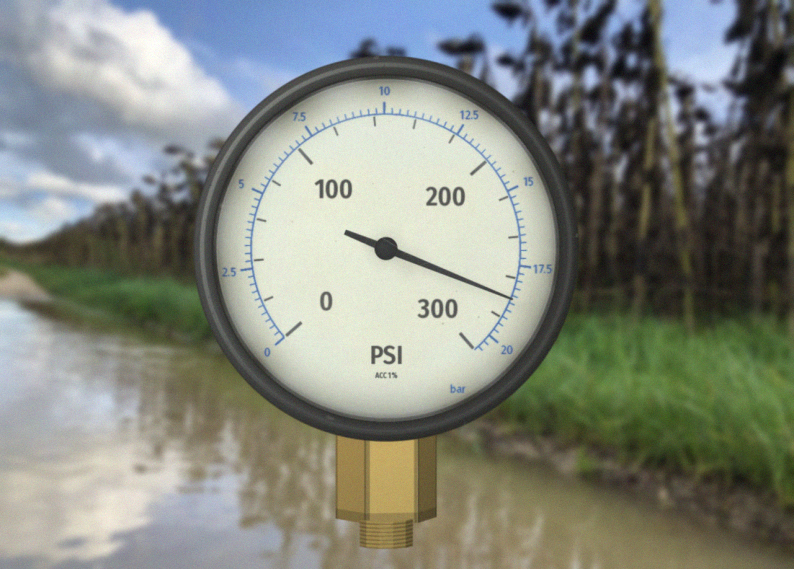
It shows 270 (psi)
